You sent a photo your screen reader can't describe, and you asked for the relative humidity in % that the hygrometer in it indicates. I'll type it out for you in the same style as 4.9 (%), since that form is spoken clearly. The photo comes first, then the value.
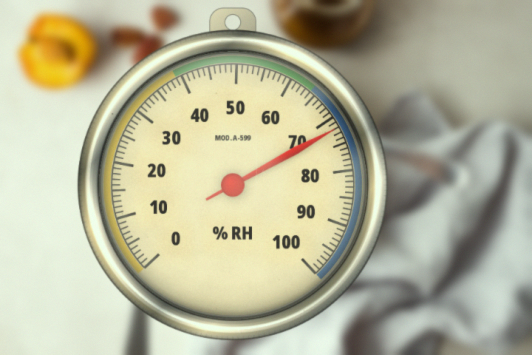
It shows 72 (%)
